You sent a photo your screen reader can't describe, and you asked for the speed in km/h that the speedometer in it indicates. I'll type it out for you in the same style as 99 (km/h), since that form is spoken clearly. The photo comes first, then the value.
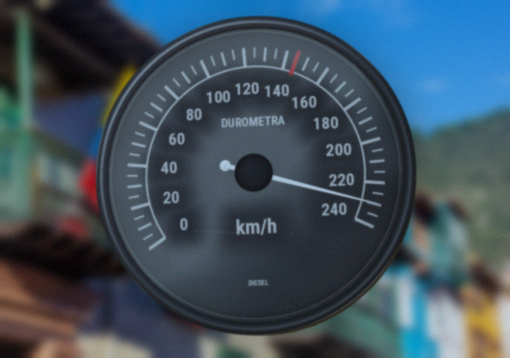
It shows 230 (km/h)
